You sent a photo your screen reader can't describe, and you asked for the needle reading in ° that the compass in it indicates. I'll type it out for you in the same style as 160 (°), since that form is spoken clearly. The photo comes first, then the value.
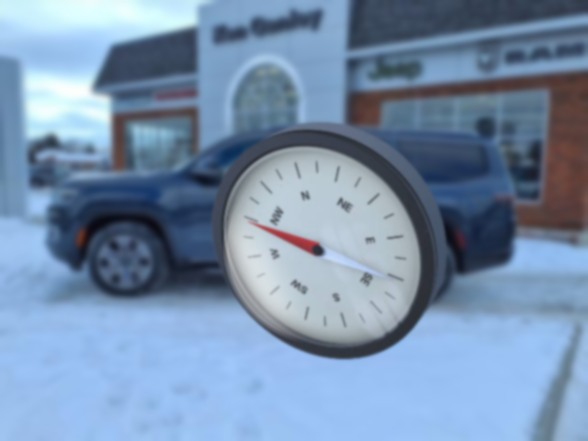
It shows 300 (°)
